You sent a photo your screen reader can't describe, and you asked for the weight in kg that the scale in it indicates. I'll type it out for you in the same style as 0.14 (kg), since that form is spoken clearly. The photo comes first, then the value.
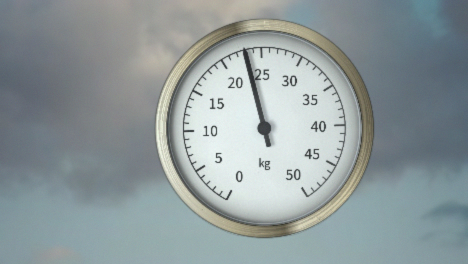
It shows 23 (kg)
